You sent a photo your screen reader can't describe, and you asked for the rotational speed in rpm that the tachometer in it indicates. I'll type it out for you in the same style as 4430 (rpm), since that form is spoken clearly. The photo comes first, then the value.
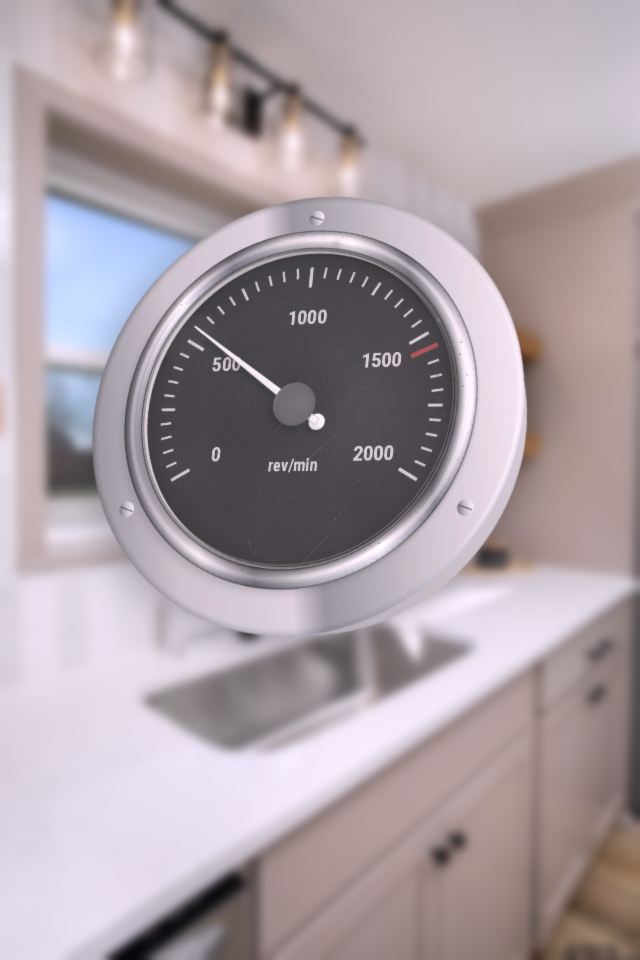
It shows 550 (rpm)
